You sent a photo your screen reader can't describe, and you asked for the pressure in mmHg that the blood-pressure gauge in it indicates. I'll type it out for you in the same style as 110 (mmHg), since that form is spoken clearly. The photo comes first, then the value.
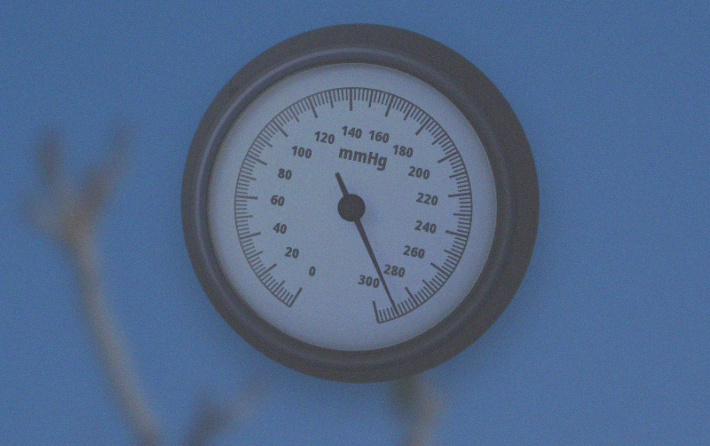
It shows 290 (mmHg)
